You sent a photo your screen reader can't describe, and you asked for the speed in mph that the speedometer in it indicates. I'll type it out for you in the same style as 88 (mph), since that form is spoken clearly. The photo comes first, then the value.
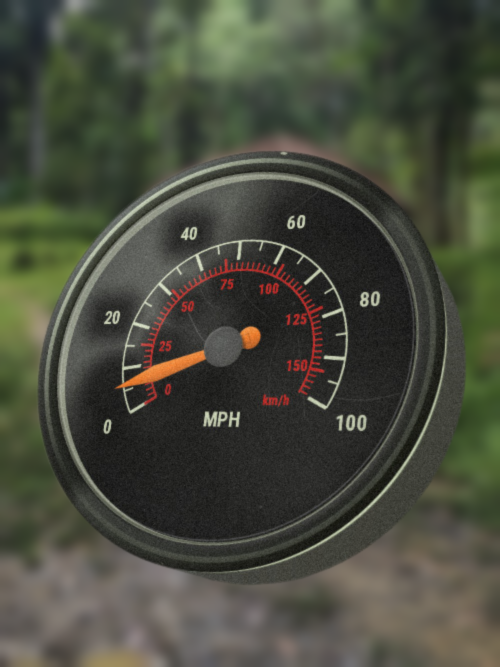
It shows 5 (mph)
